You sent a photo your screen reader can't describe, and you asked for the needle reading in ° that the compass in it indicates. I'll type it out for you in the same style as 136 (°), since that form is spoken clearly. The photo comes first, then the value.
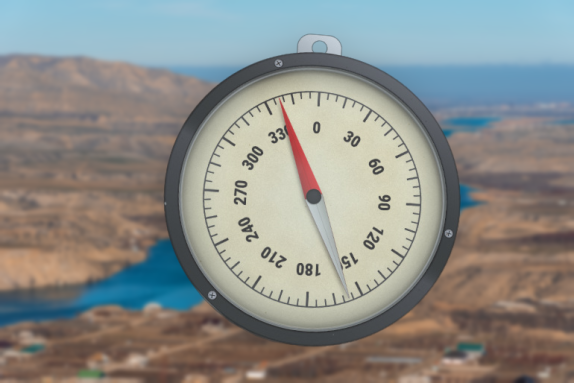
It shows 337.5 (°)
